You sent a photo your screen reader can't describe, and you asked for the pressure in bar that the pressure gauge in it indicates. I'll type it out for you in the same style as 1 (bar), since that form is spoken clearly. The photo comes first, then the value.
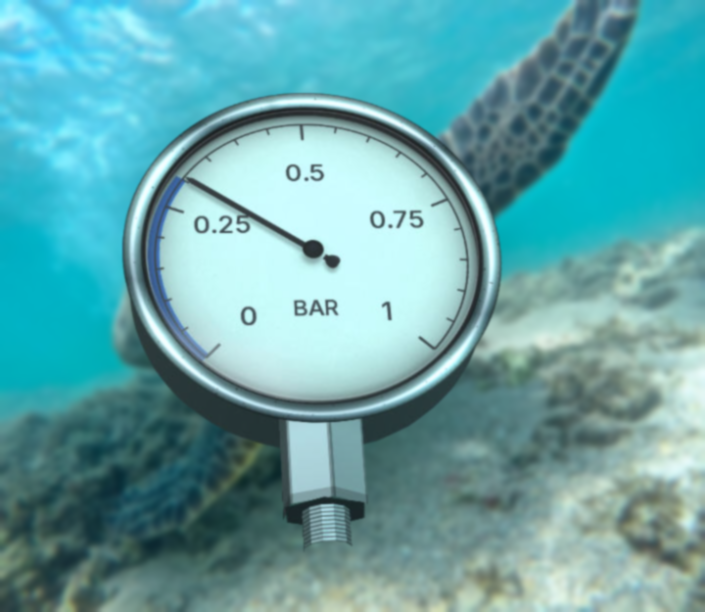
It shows 0.3 (bar)
